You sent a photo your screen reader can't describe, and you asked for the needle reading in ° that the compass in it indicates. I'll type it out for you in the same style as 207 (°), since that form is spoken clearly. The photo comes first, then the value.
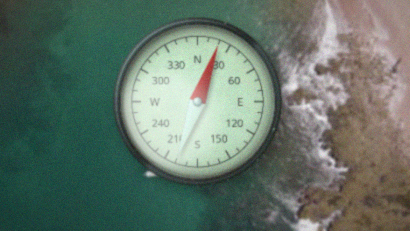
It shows 20 (°)
